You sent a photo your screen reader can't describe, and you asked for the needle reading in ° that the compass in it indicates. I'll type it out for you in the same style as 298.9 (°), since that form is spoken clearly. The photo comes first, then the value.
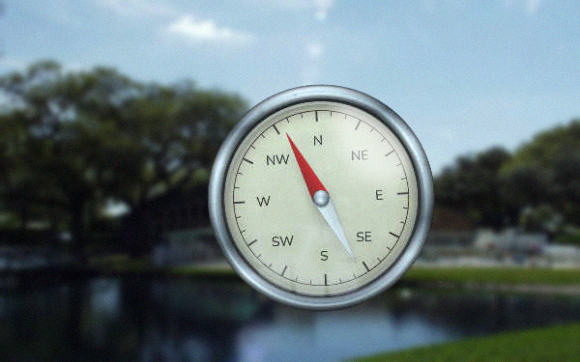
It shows 335 (°)
